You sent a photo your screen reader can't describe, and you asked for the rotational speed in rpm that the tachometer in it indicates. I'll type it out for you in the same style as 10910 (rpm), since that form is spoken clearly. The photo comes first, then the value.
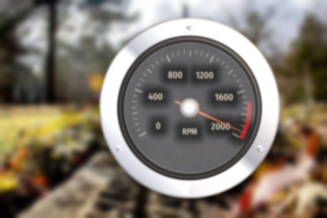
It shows 1950 (rpm)
